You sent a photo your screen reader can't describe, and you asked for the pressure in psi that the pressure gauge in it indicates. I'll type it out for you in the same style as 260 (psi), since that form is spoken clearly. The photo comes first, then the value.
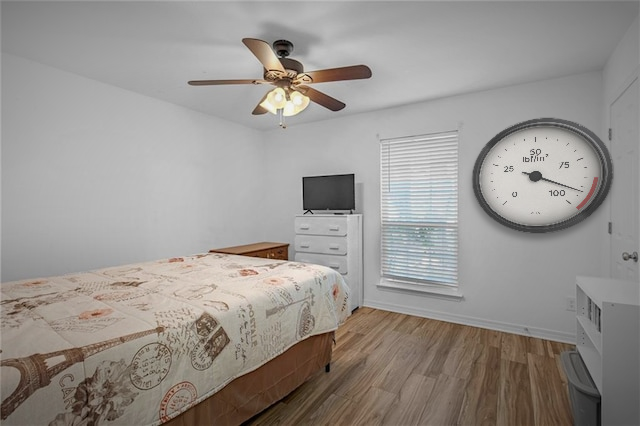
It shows 92.5 (psi)
